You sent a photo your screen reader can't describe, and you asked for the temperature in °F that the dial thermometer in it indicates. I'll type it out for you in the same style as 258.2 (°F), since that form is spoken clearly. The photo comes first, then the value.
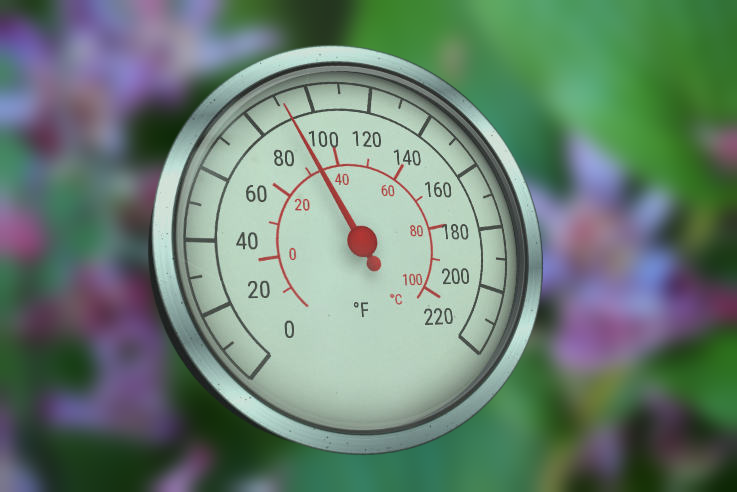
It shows 90 (°F)
